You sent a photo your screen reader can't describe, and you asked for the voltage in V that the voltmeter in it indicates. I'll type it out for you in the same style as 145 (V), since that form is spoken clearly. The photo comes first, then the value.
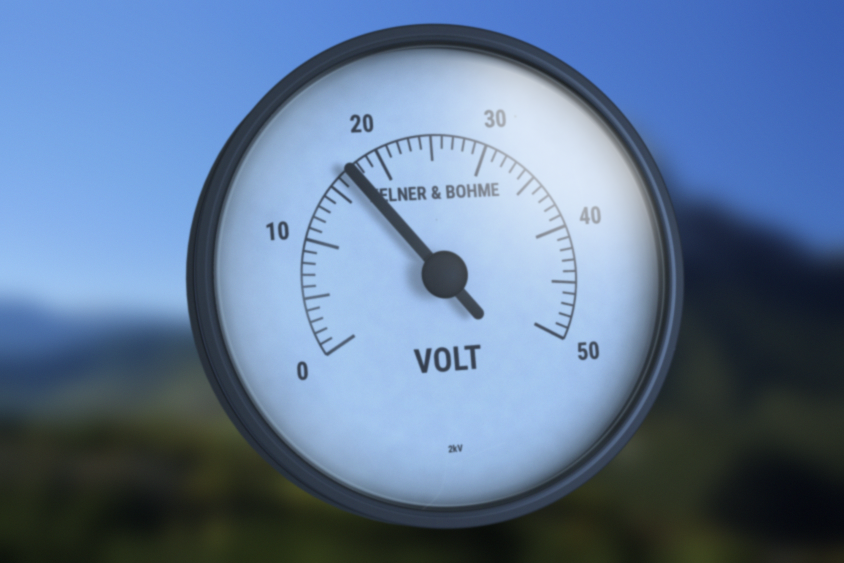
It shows 17 (V)
